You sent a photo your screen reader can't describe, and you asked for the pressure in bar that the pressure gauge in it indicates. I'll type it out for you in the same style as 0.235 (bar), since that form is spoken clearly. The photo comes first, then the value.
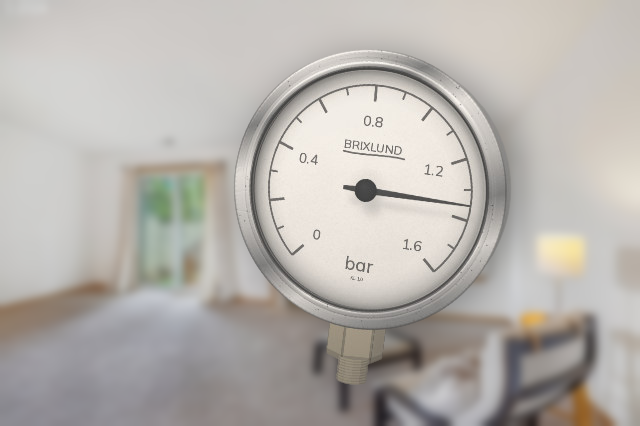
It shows 1.35 (bar)
